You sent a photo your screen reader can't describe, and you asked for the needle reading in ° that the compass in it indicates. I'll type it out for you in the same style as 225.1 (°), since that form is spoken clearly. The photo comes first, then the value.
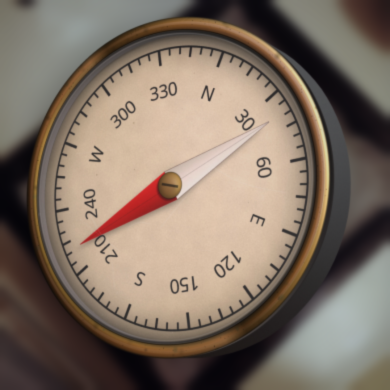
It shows 220 (°)
